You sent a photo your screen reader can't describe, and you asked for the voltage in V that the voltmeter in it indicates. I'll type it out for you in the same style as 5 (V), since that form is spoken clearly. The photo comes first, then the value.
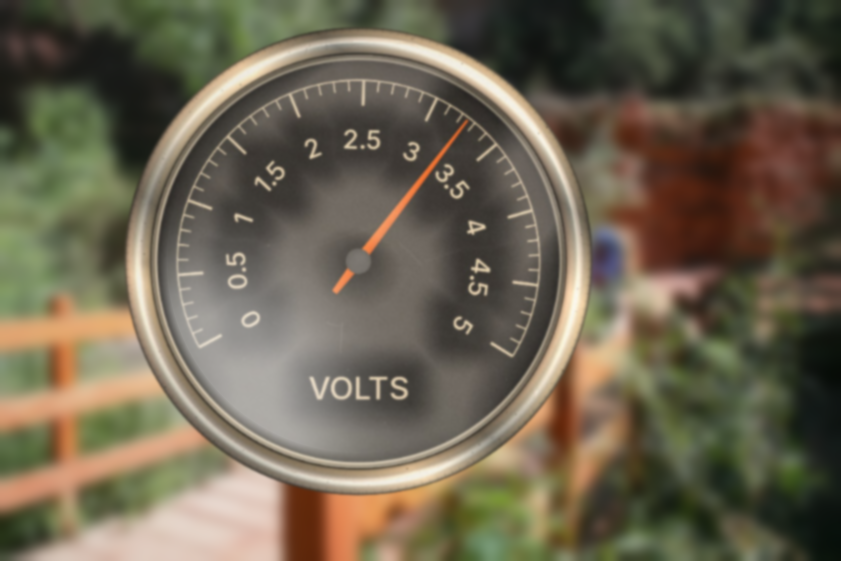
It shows 3.25 (V)
